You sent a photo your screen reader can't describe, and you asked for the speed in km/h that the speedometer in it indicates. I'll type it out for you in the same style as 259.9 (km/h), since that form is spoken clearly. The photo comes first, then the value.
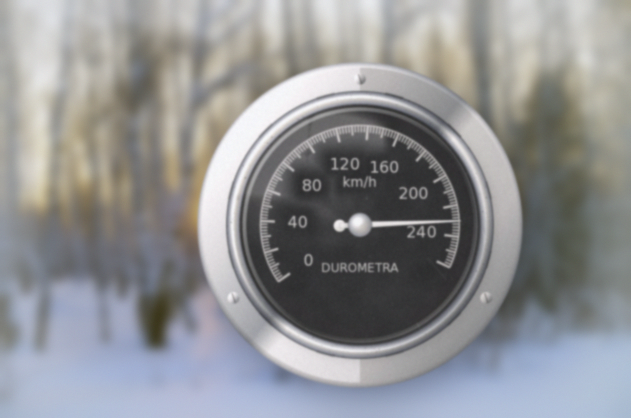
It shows 230 (km/h)
